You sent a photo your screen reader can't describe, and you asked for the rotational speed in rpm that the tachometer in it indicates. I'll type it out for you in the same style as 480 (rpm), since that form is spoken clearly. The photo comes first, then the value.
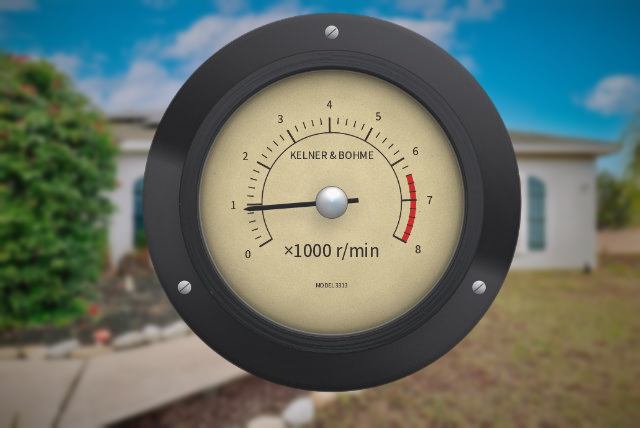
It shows 900 (rpm)
